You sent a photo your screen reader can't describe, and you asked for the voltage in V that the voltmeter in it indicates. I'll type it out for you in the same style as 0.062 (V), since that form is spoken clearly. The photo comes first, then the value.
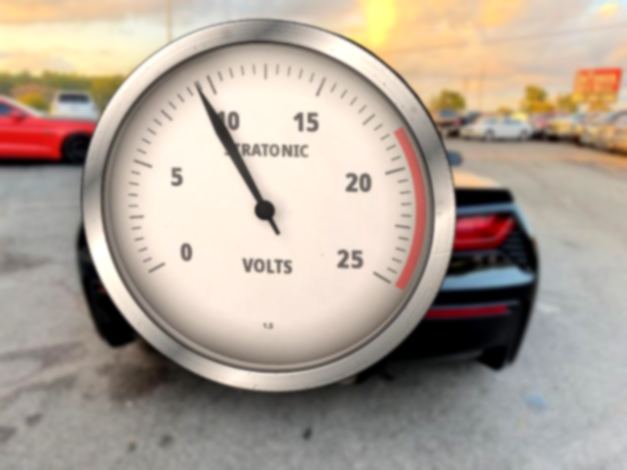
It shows 9.5 (V)
